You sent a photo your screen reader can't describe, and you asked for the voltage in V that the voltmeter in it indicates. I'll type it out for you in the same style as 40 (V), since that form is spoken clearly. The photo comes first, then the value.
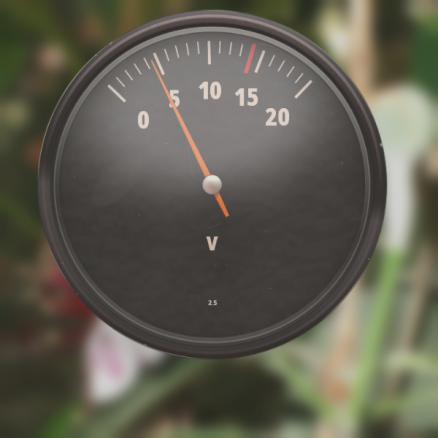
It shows 4.5 (V)
